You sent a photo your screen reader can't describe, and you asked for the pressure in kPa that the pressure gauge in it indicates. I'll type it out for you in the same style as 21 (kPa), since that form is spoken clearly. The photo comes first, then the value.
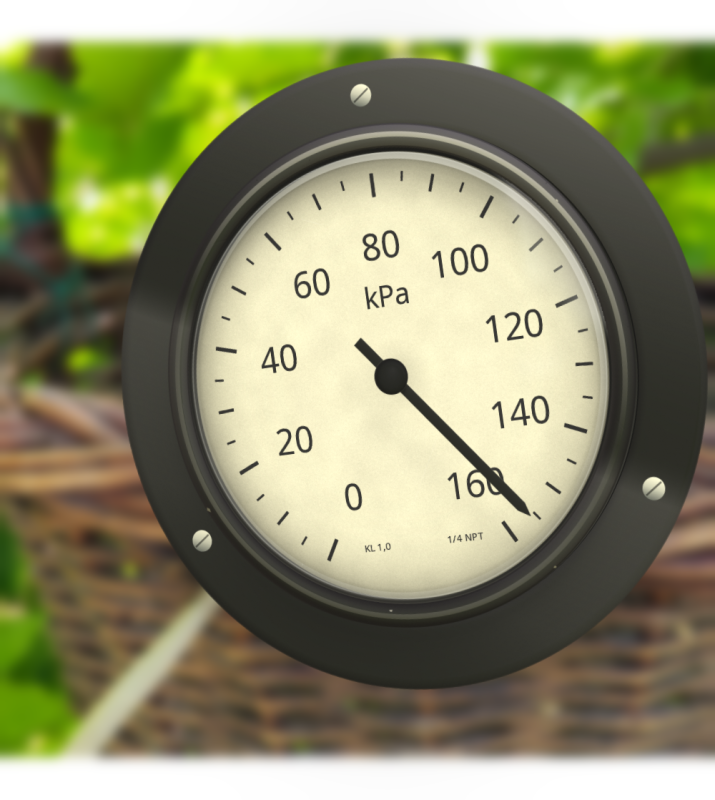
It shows 155 (kPa)
